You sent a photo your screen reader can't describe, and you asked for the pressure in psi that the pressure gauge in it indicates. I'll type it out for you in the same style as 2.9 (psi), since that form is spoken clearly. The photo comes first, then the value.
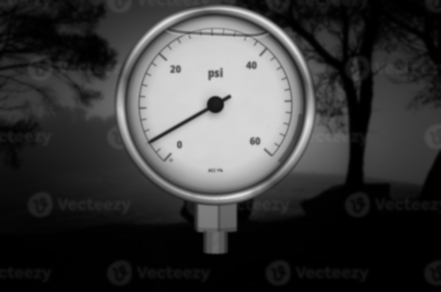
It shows 4 (psi)
